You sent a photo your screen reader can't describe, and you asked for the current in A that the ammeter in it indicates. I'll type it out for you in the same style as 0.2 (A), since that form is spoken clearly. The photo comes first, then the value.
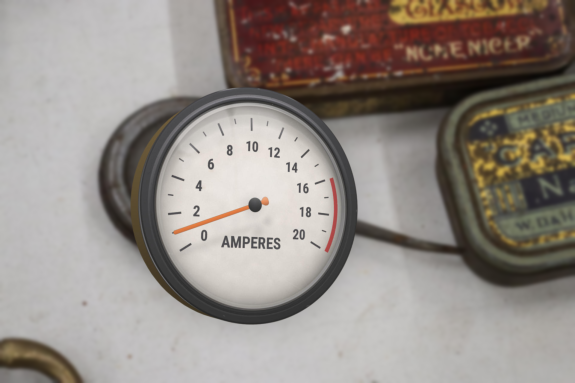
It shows 1 (A)
